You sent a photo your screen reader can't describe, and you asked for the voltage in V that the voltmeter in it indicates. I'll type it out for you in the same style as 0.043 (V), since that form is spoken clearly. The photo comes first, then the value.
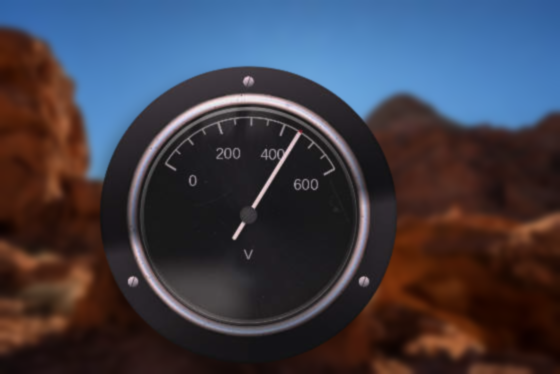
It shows 450 (V)
